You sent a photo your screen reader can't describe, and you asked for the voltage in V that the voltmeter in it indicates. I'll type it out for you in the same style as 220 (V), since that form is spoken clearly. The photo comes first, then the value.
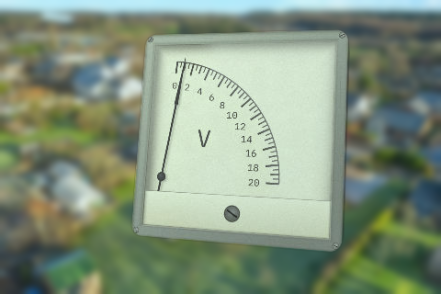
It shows 1 (V)
